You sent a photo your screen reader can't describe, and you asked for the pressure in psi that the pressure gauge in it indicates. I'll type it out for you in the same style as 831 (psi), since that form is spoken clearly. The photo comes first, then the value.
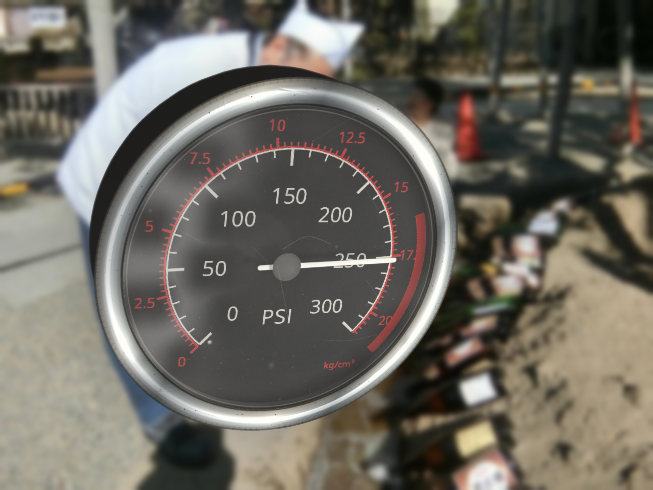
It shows 250 (psi)
